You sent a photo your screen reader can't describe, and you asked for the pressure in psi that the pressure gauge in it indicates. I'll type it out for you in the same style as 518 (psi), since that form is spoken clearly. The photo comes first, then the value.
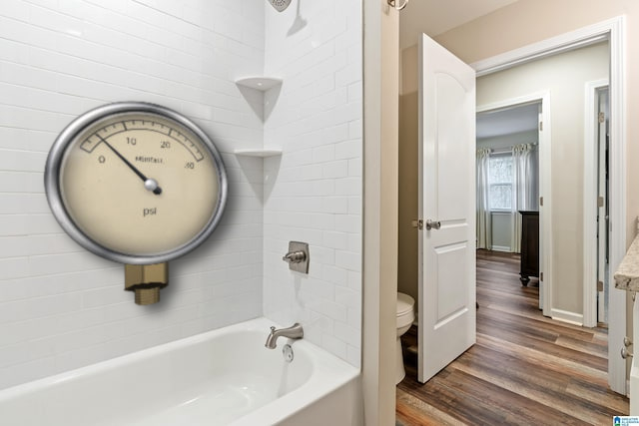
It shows 4 (psi)
